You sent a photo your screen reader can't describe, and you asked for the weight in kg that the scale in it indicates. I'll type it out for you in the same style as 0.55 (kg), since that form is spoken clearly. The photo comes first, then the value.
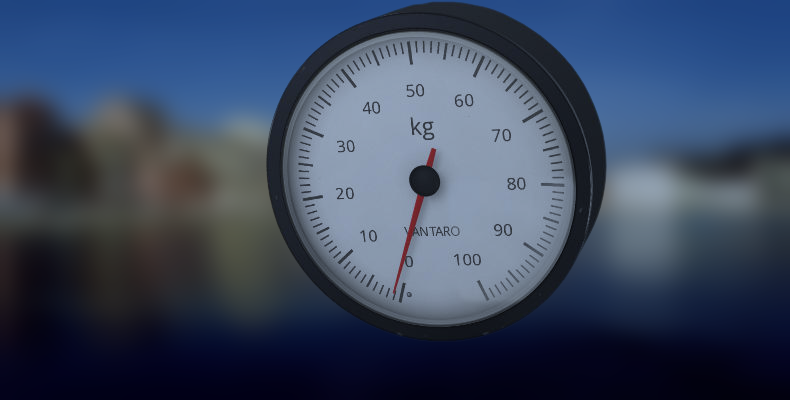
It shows 1 (kg)
